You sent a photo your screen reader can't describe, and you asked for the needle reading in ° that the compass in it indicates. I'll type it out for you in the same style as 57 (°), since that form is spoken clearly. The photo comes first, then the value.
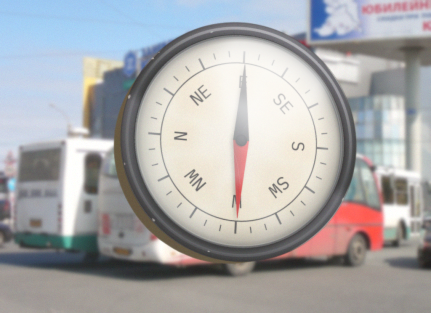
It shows 270 (°)
